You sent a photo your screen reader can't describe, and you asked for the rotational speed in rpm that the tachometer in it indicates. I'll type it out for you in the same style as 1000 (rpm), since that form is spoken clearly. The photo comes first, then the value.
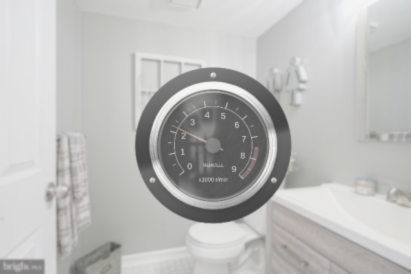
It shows 2250 (rpm)
